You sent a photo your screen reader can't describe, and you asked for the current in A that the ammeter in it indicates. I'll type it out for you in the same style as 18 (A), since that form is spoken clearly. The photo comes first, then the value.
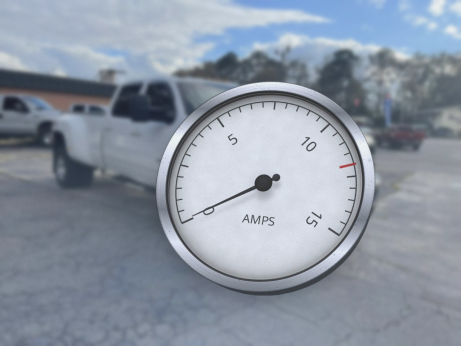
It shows 0 (A)
